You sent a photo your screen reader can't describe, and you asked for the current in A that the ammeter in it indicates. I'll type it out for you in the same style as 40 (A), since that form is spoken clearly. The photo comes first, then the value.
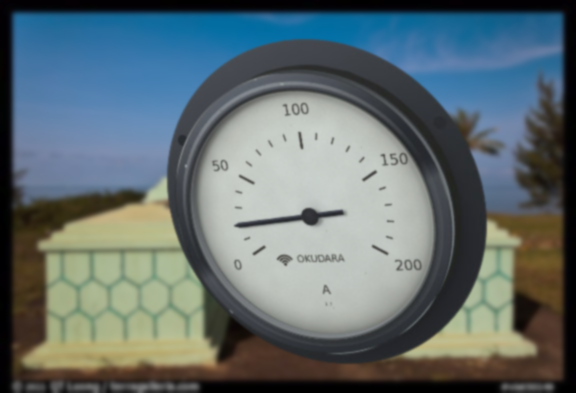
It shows 20 (A)
